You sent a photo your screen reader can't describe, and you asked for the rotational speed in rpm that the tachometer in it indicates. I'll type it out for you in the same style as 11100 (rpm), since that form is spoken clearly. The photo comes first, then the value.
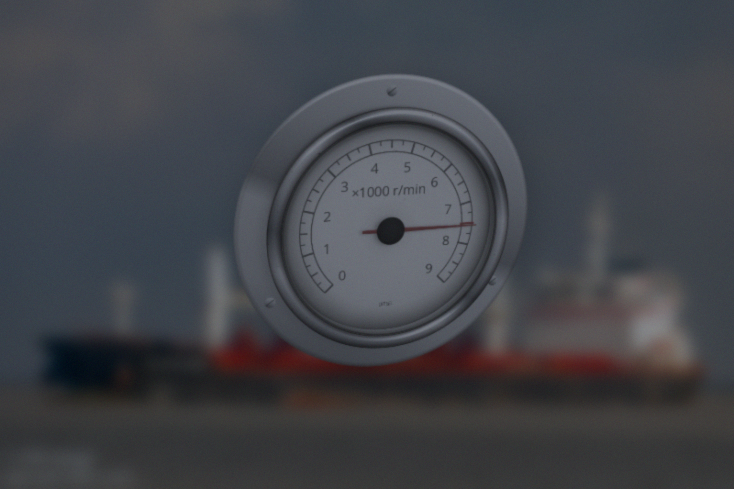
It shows 7500 (rpm)
